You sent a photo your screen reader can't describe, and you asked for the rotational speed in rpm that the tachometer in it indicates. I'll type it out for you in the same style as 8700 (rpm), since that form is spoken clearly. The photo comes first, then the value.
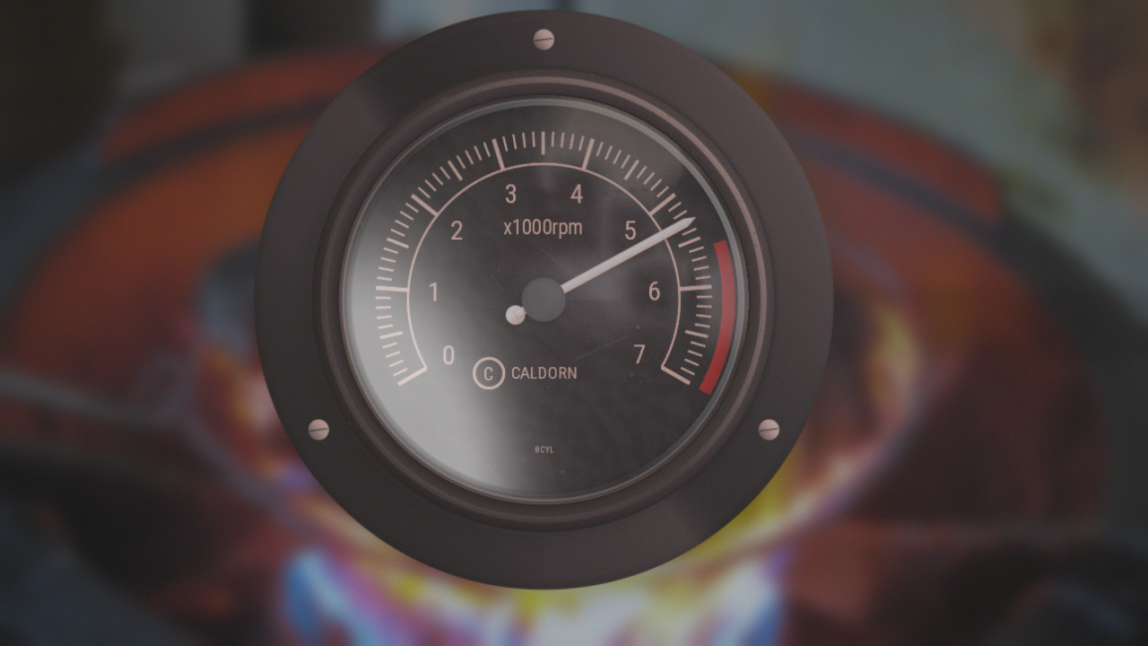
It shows 5300 (rpm)
